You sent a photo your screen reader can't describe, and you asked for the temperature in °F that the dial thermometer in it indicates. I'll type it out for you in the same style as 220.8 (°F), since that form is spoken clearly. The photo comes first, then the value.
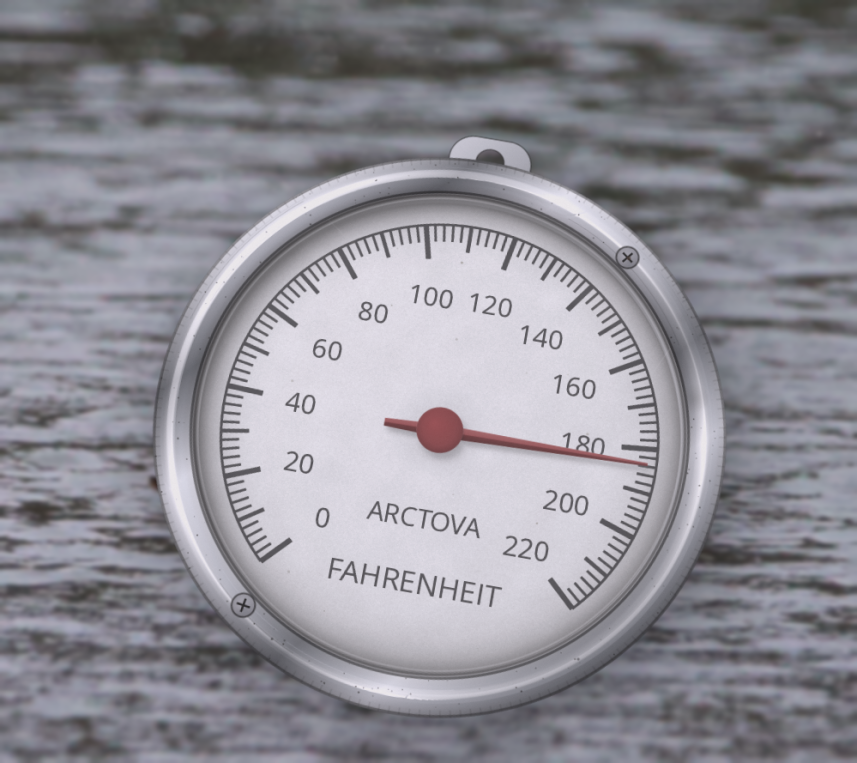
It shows 184 (°F)
